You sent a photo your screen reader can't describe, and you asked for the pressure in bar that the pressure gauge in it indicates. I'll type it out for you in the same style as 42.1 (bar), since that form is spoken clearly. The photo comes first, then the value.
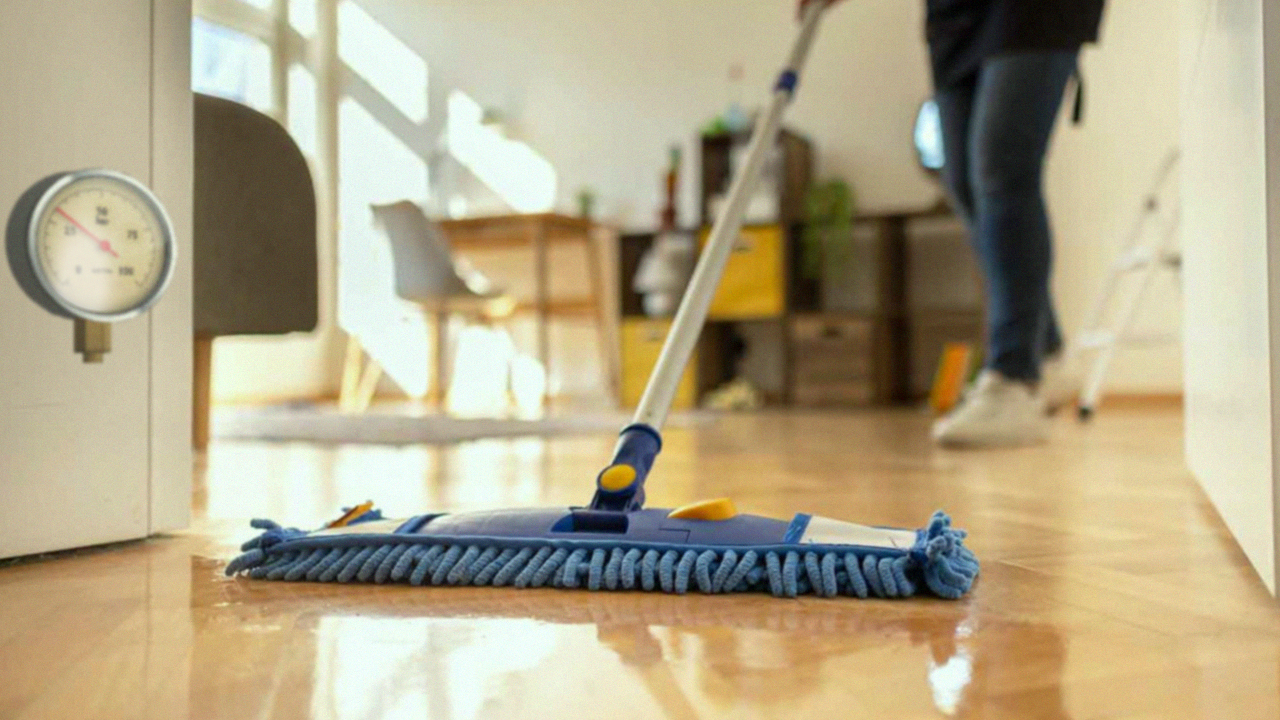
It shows 30 (bar)
